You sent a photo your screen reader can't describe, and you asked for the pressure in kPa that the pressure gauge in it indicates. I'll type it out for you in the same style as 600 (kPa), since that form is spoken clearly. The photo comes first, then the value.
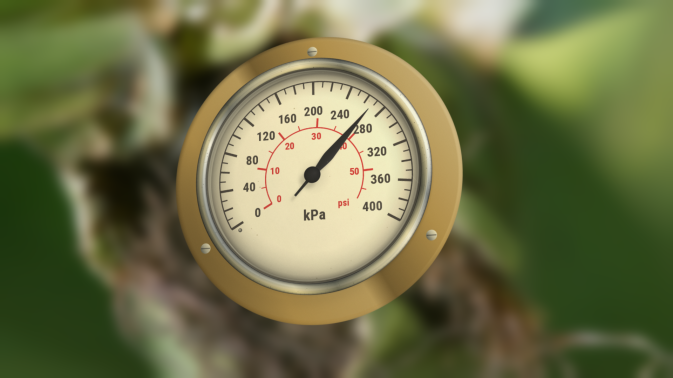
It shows 270 (kPa)
